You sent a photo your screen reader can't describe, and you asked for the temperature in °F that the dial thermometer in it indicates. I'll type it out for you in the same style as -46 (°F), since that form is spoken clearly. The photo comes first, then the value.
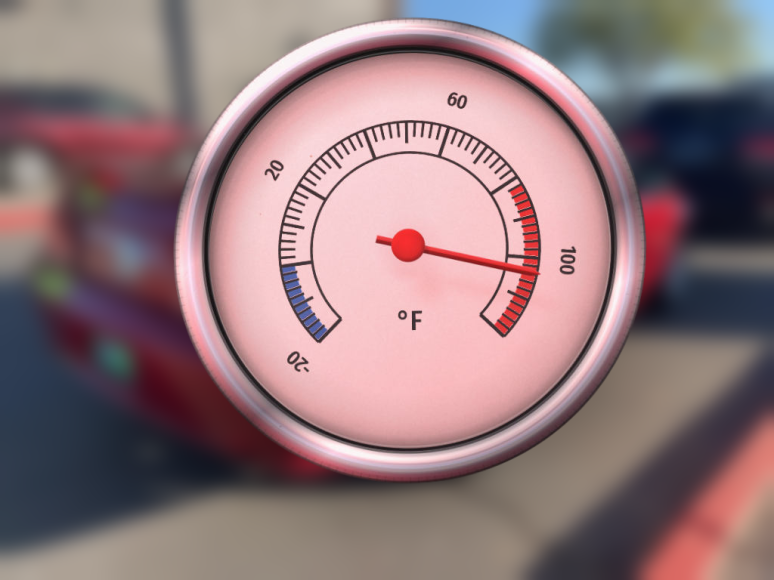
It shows 104 (°F)
